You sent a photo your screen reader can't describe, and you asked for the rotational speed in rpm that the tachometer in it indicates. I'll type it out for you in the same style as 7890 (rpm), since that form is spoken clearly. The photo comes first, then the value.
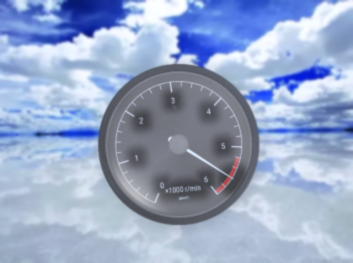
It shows 5600 (rpm)
